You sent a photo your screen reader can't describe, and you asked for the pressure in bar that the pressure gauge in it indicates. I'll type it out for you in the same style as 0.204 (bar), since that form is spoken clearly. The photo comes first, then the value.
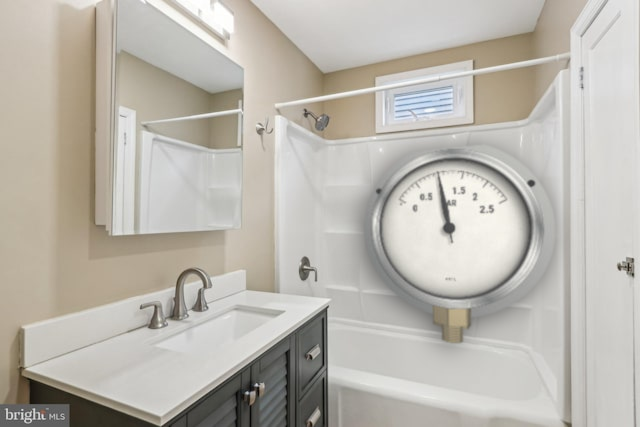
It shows 1 (bar)
